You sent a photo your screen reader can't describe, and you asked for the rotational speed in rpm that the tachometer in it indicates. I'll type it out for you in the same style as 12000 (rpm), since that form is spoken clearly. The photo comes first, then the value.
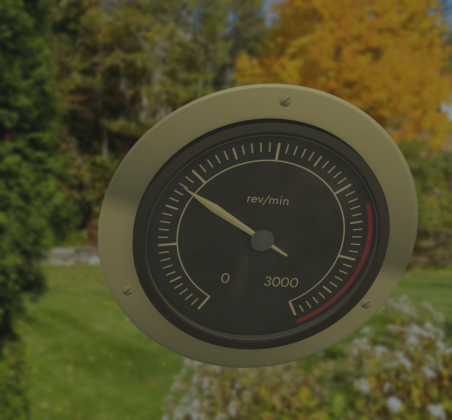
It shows 900 (rpm)
